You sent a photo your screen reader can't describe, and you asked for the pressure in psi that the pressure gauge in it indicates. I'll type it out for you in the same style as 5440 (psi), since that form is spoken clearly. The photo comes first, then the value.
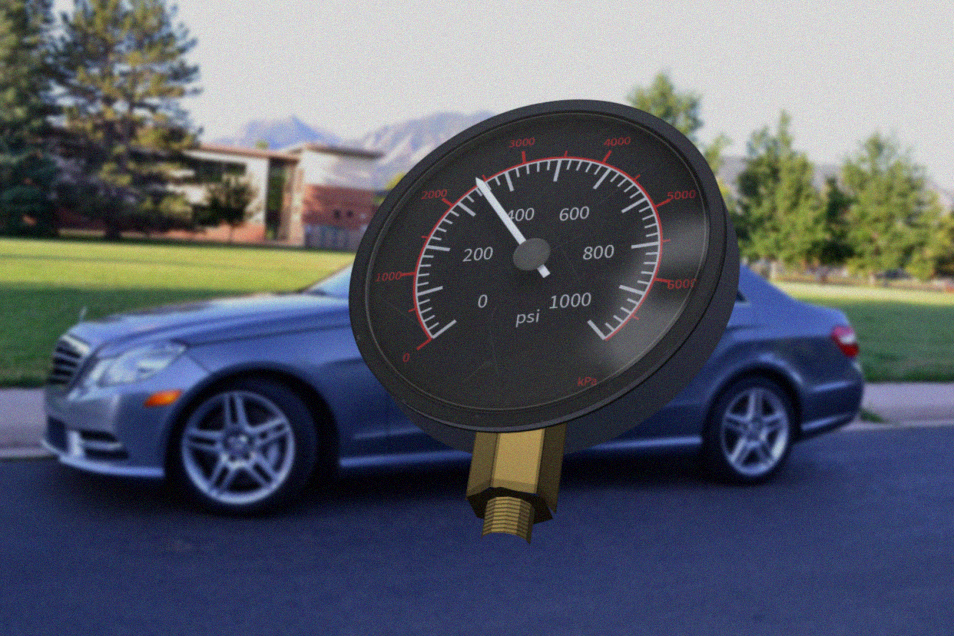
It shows 350 (psi)
